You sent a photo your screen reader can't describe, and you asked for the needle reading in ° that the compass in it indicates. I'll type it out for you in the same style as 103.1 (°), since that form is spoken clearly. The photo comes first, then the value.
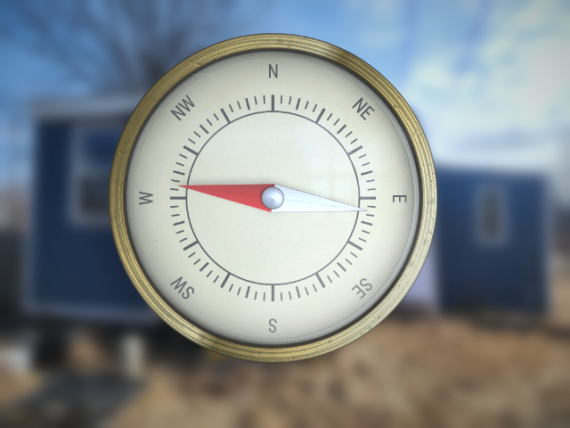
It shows 277.5 (°)
